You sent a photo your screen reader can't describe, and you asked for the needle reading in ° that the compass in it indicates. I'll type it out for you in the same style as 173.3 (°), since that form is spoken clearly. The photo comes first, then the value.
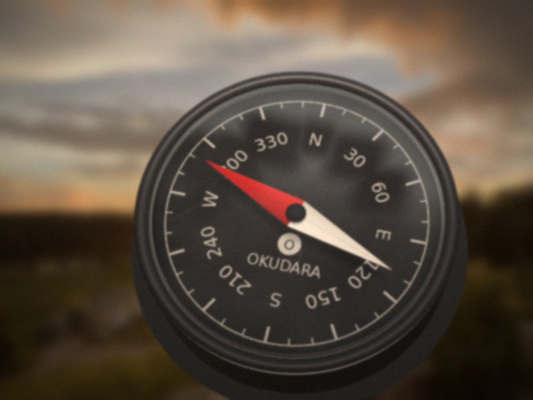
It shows 290 (°)
